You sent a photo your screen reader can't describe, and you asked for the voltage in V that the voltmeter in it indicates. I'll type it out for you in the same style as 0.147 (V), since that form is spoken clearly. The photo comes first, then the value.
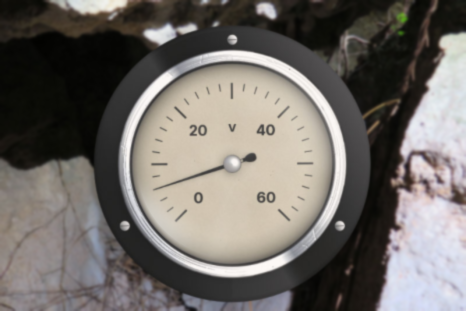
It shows 6 (V)
